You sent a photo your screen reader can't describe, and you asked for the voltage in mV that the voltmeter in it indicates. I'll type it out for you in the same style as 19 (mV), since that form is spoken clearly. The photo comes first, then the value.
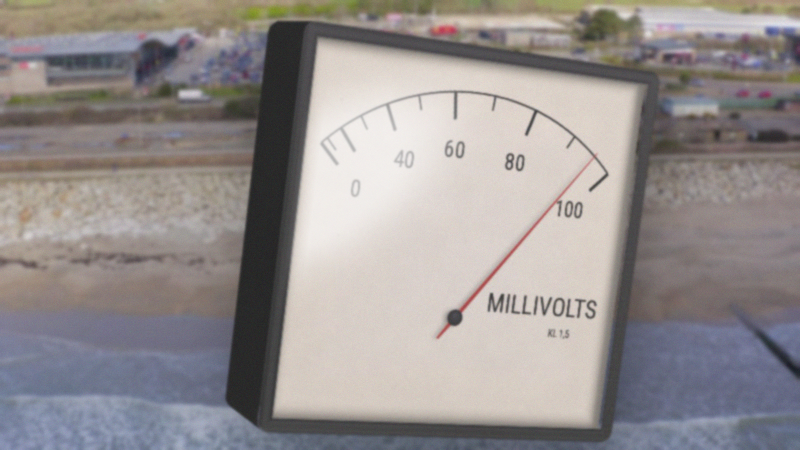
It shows 95 (mV)
